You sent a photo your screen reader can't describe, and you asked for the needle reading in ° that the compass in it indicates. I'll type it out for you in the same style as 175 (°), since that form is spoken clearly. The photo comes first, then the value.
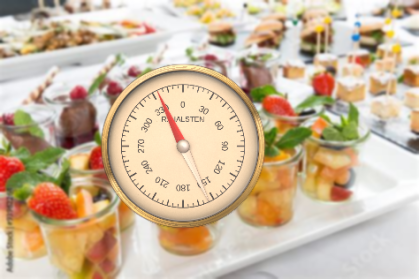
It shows 335 (°)
